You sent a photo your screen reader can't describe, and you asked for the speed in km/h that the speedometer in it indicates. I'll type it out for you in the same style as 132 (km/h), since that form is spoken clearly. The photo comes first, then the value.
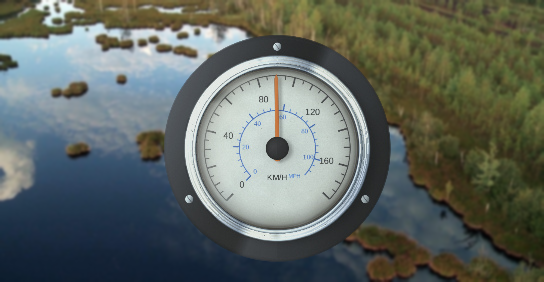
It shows 90 (km/h)
